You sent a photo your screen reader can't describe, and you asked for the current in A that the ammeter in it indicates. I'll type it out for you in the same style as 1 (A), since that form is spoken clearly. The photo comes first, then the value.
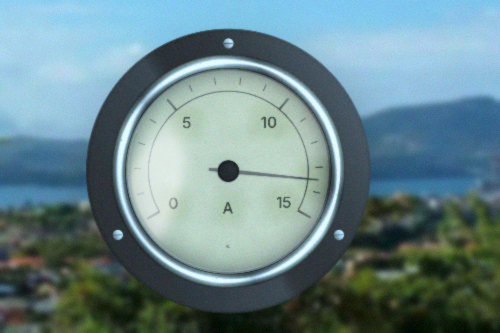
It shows 13.5 (A)
